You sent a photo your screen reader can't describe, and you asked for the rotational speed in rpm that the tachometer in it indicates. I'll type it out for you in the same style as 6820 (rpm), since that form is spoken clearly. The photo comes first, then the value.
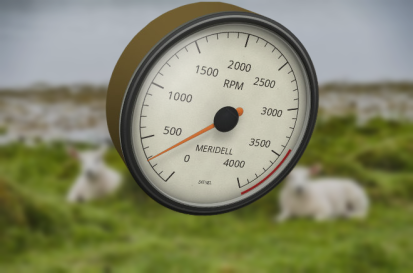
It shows 300 (rpm)
